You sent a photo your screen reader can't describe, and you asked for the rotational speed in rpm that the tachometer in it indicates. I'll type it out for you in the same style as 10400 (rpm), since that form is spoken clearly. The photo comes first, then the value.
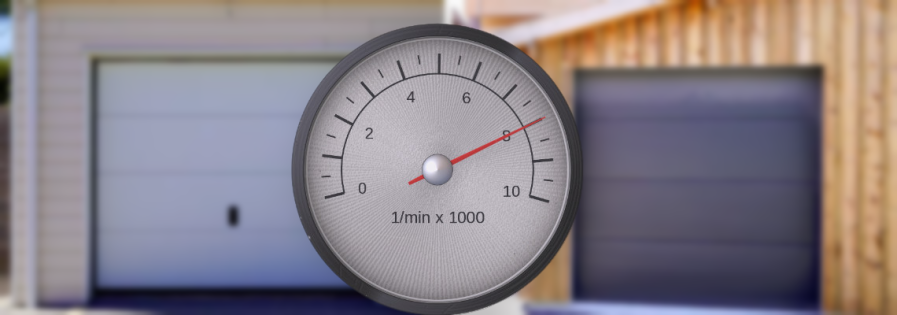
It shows 8000 (rpm)
